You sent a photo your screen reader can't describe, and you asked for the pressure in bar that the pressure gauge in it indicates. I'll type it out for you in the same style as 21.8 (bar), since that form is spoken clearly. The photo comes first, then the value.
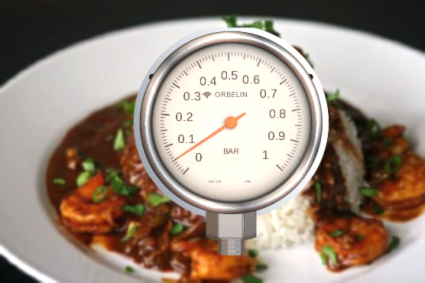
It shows 0.05 (bar)
